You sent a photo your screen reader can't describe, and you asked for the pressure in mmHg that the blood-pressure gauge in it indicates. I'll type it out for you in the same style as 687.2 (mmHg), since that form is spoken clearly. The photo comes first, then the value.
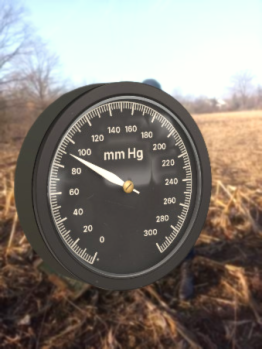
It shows 90 (mmHg)
